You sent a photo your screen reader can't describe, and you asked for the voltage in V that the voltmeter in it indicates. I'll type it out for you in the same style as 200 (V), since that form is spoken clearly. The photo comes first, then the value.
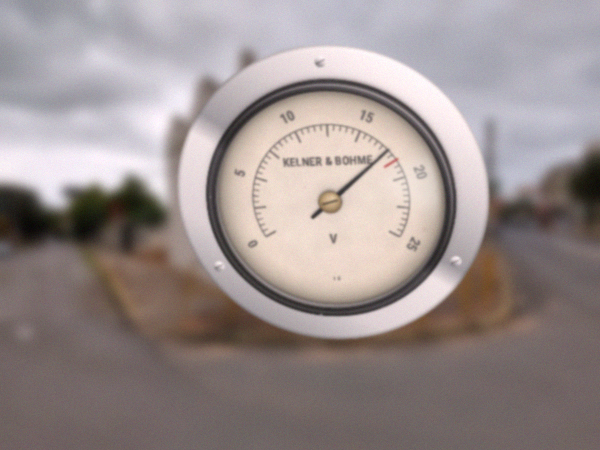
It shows 17.5 (V)
